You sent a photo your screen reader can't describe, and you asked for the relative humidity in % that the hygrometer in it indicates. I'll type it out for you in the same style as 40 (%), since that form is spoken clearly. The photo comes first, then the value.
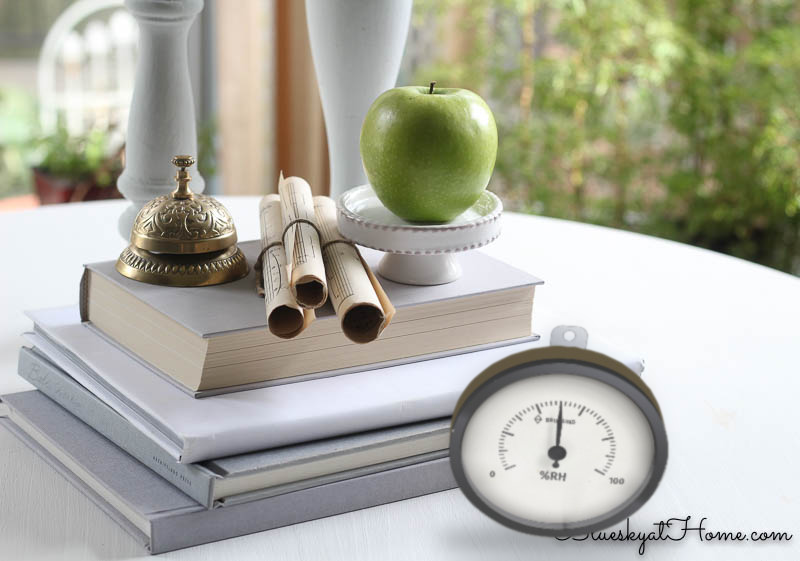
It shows 50 (%)
